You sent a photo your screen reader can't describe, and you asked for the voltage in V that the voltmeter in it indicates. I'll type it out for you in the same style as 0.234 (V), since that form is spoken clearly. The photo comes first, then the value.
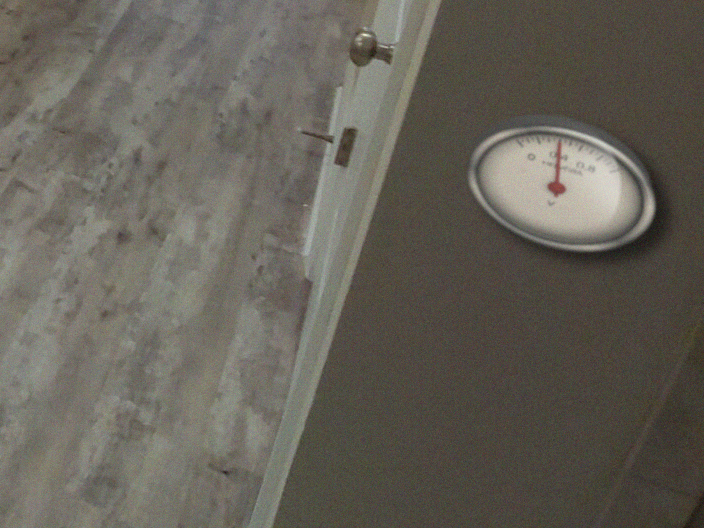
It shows 0.4 (V)
